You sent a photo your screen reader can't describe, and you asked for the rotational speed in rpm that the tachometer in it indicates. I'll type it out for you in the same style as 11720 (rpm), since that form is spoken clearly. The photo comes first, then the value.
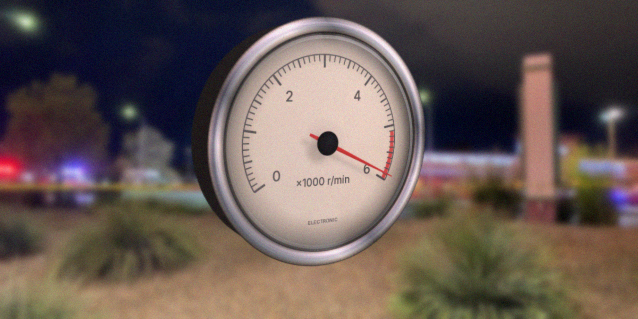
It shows 5900 (rpm)
